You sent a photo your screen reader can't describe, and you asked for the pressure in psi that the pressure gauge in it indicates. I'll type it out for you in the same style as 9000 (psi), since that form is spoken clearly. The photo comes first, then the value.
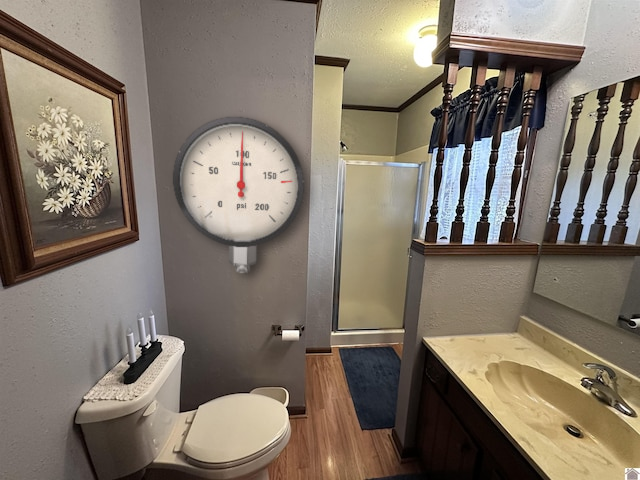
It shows 100 (psi)
